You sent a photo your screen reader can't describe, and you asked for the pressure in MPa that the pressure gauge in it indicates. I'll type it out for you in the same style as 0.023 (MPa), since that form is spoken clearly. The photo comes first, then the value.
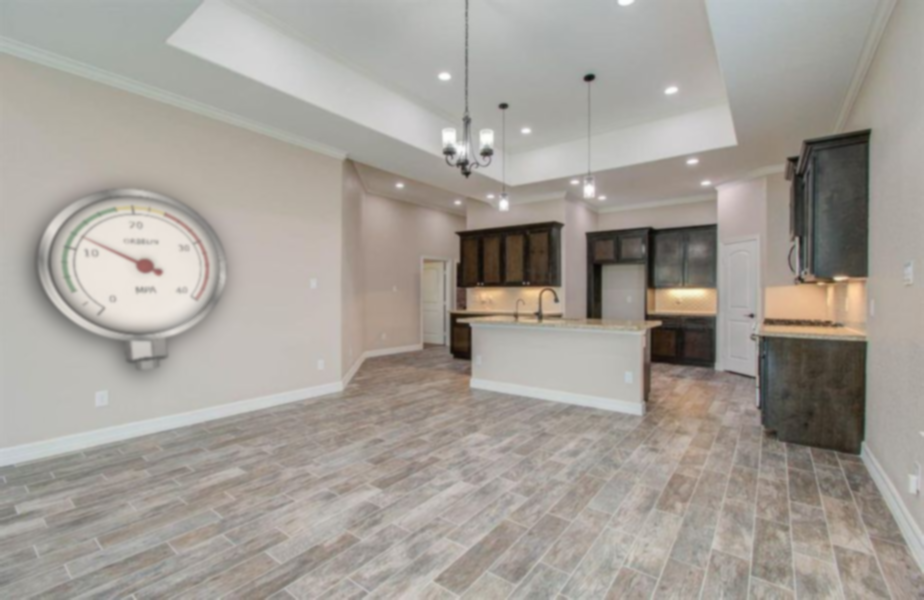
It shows 12 (MPa)
